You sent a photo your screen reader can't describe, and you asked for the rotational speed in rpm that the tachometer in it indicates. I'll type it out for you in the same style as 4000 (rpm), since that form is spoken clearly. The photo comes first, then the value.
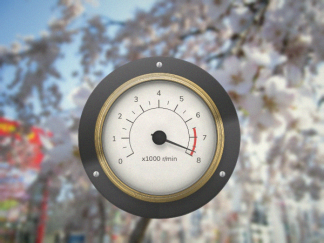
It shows 7750 (rpm)
